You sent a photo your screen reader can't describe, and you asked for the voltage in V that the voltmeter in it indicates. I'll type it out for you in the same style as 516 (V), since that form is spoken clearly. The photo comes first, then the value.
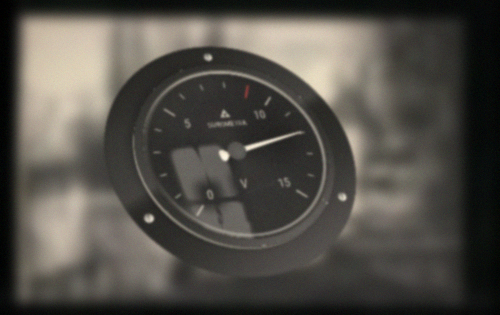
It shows 12 (V)
